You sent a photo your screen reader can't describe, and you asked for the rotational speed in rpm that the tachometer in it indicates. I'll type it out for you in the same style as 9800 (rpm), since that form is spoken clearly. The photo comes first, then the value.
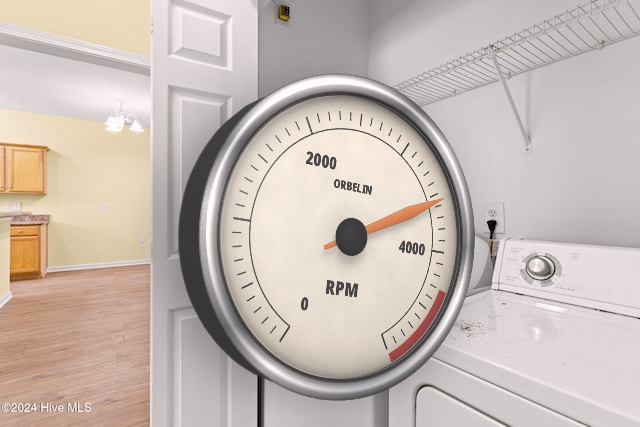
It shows 3550 (rpm)
